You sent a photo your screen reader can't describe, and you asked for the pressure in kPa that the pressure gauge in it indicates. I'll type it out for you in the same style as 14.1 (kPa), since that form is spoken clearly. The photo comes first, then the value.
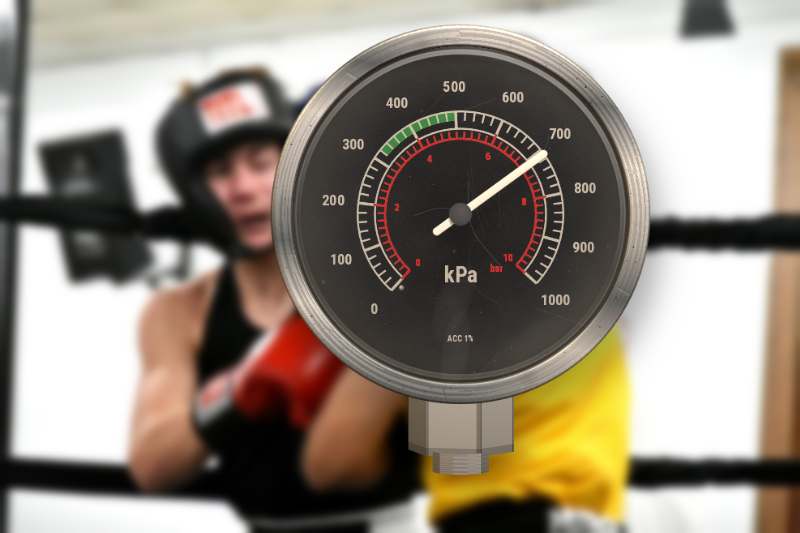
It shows 710 (kPa)
